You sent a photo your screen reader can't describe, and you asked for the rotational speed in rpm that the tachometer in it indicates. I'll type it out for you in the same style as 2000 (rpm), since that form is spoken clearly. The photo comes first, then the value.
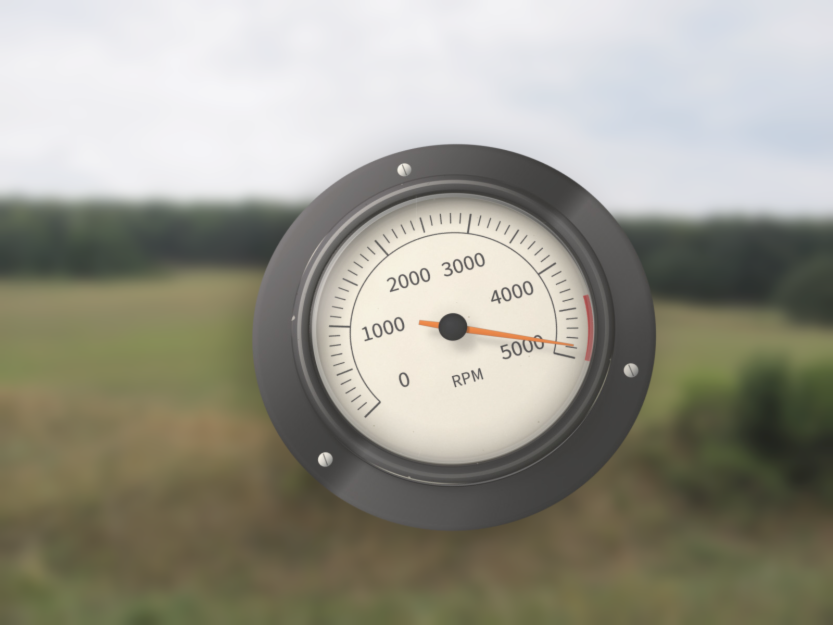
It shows 4900 (rpm)
